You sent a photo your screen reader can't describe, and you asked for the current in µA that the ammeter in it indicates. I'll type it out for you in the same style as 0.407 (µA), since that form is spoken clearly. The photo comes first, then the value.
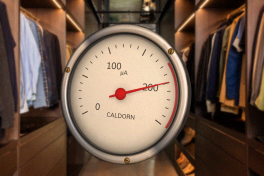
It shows 200 (µA)
